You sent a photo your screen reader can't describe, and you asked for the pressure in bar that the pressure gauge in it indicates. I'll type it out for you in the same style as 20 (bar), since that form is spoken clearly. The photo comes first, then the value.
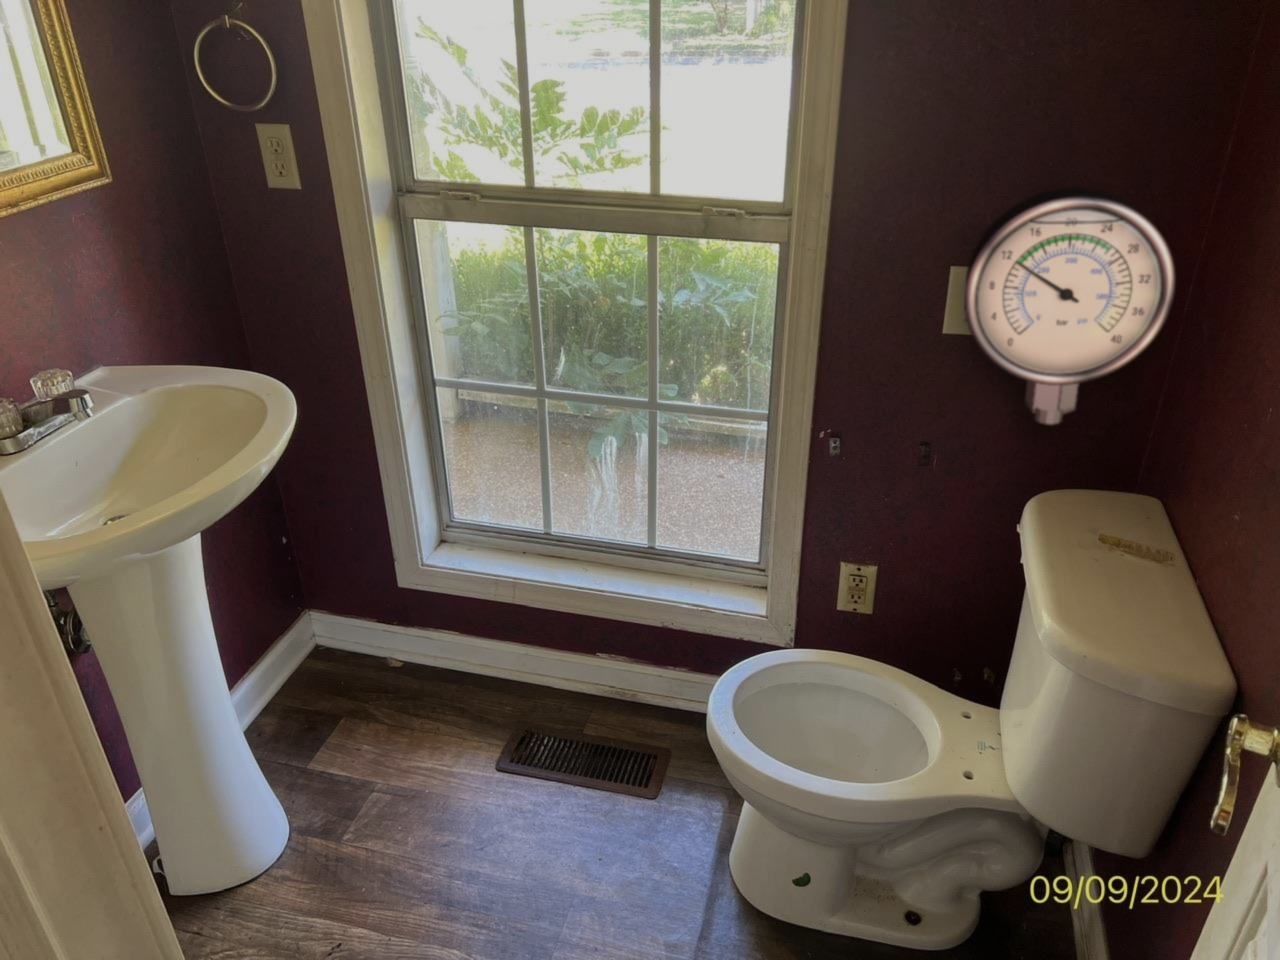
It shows 12 (bar)
